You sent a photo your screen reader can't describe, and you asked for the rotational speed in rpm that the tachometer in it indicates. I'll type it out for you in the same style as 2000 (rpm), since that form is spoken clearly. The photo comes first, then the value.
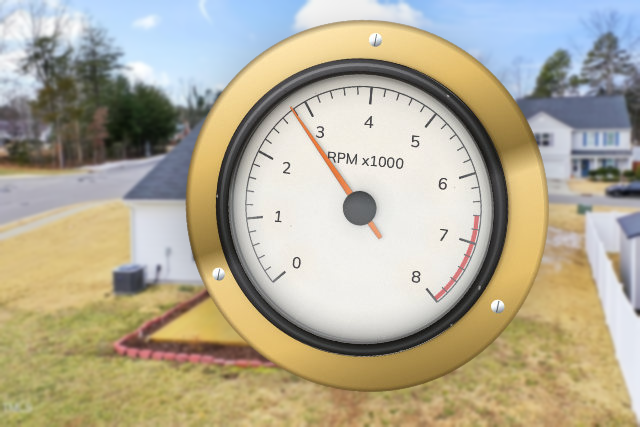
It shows 2800 (rpm)
